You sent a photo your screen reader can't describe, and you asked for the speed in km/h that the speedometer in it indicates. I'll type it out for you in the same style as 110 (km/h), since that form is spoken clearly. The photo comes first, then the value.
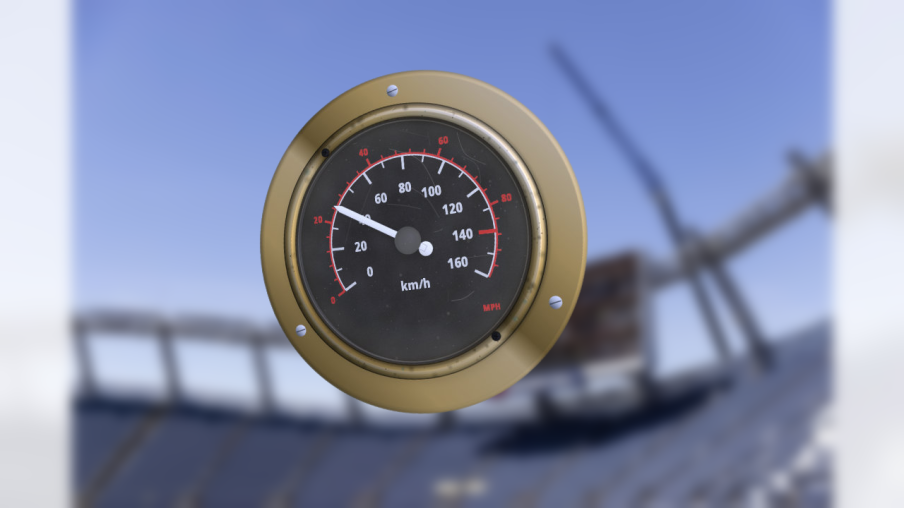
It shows 40 (km/h)
